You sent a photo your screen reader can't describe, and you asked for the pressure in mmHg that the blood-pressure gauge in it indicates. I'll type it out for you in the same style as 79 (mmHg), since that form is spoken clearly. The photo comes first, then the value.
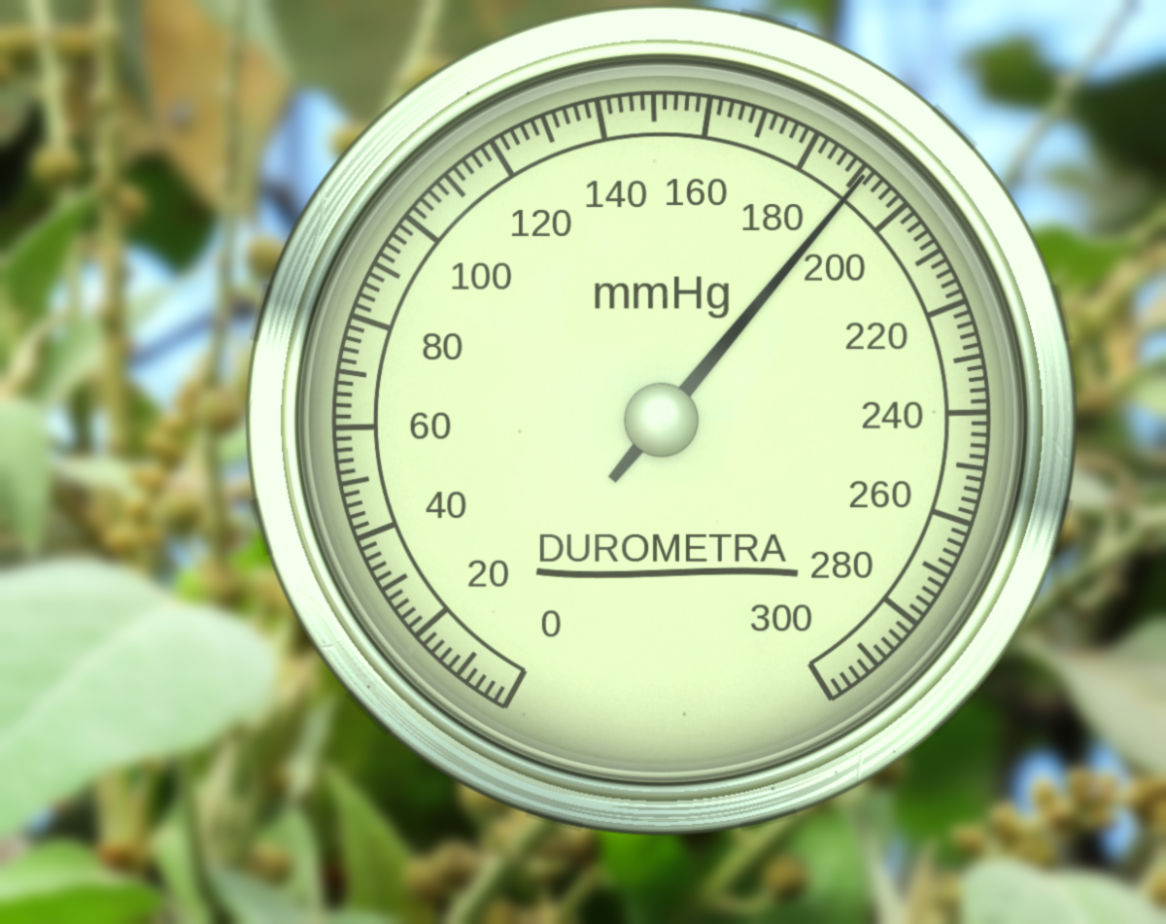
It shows 191 (mmHg)
